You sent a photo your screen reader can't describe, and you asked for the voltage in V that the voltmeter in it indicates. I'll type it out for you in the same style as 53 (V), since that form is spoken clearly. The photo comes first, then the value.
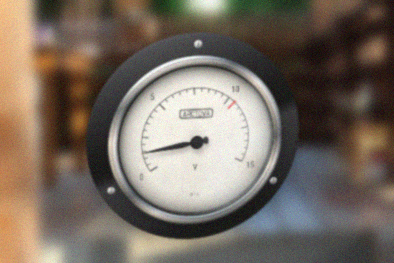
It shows 1.5 (V)
